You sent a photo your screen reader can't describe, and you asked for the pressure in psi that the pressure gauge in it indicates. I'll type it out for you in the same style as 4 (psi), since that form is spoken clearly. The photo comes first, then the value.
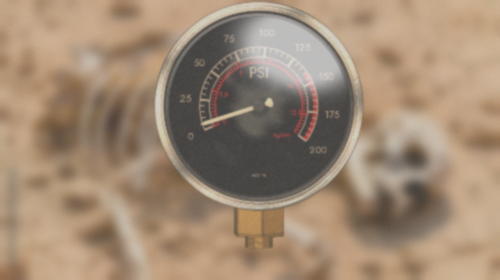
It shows 5 (psi)
